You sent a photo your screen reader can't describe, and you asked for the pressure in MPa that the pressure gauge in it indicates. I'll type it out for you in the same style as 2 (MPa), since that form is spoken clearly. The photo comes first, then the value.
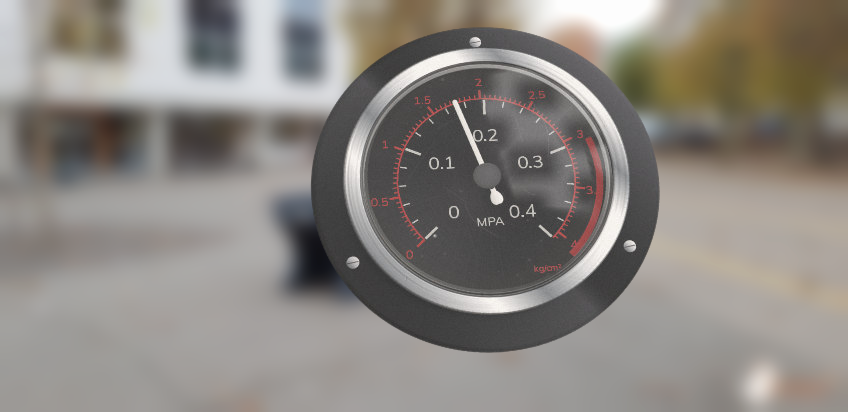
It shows 0.17 (MPa)
